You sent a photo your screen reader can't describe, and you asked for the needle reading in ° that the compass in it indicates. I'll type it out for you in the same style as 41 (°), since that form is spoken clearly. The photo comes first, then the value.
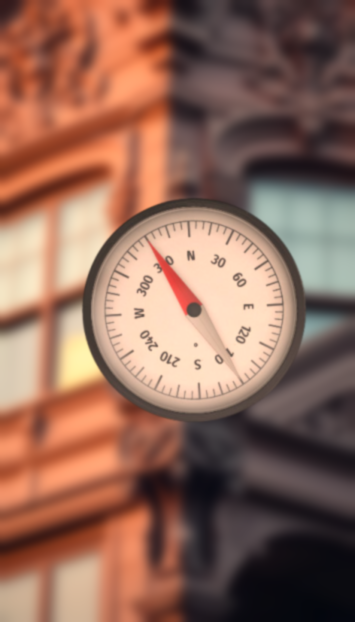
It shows 330 (°)
